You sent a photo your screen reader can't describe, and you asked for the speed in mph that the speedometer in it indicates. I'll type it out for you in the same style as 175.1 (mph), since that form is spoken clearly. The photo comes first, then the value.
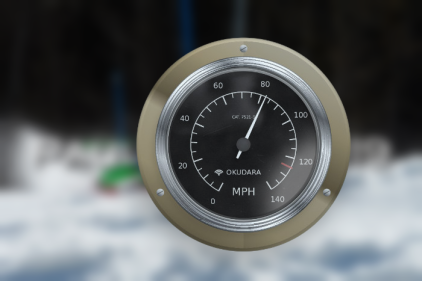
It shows 82.5 (mph)
